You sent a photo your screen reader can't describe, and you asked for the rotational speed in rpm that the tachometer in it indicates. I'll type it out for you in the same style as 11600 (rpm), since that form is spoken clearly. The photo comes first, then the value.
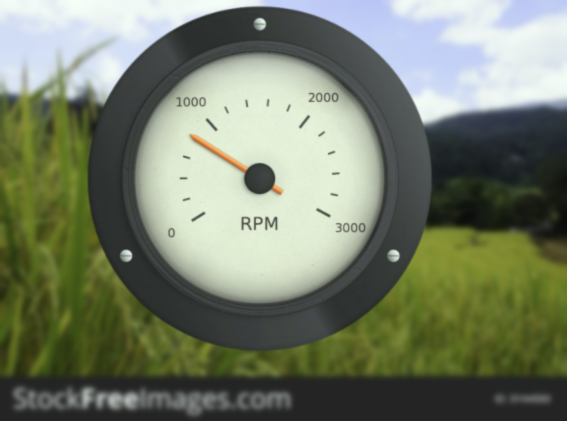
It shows 800 (rpm)
